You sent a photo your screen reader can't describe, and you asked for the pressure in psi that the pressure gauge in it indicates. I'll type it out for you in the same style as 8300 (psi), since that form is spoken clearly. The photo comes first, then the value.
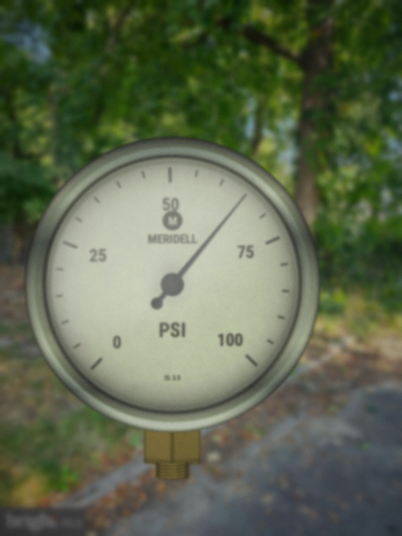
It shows 65 (psi)
